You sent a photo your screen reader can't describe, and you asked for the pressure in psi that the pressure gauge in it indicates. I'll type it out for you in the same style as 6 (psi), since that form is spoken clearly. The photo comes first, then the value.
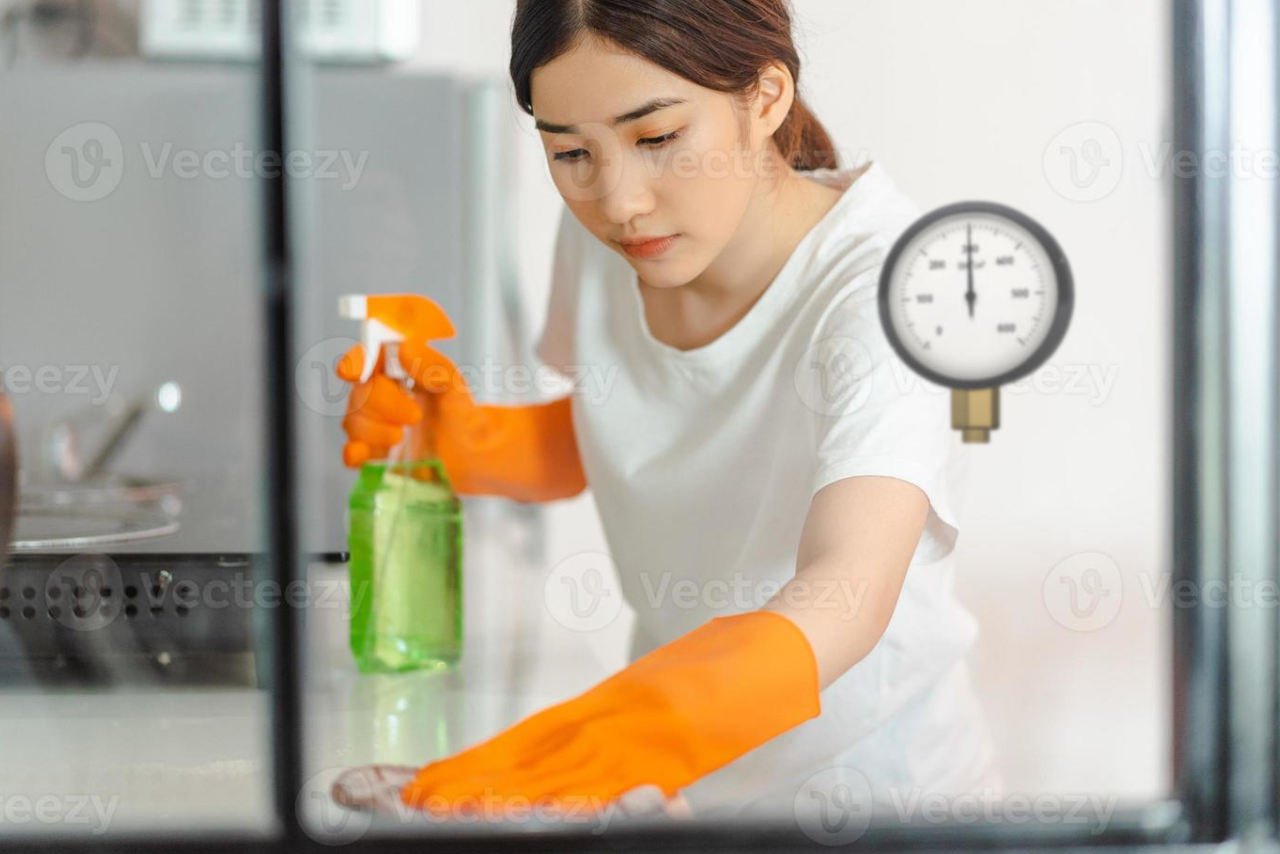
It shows 300 (psi)
